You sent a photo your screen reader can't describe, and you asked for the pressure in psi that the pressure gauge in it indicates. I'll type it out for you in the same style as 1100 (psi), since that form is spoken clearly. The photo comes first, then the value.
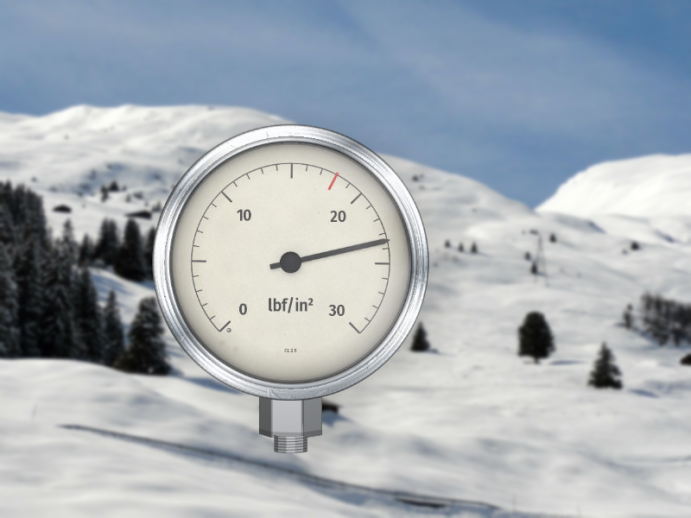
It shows 23.5 (psi)
